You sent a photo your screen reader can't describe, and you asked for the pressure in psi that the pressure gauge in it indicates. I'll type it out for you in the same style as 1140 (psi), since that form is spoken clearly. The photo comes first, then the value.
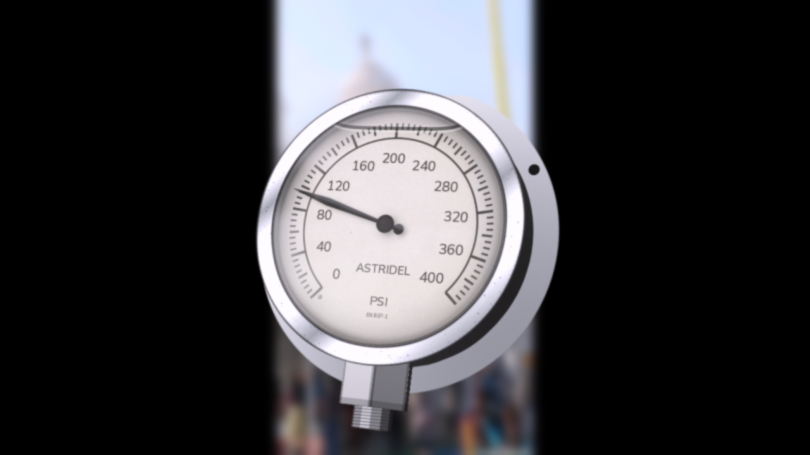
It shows 95 (psi)
